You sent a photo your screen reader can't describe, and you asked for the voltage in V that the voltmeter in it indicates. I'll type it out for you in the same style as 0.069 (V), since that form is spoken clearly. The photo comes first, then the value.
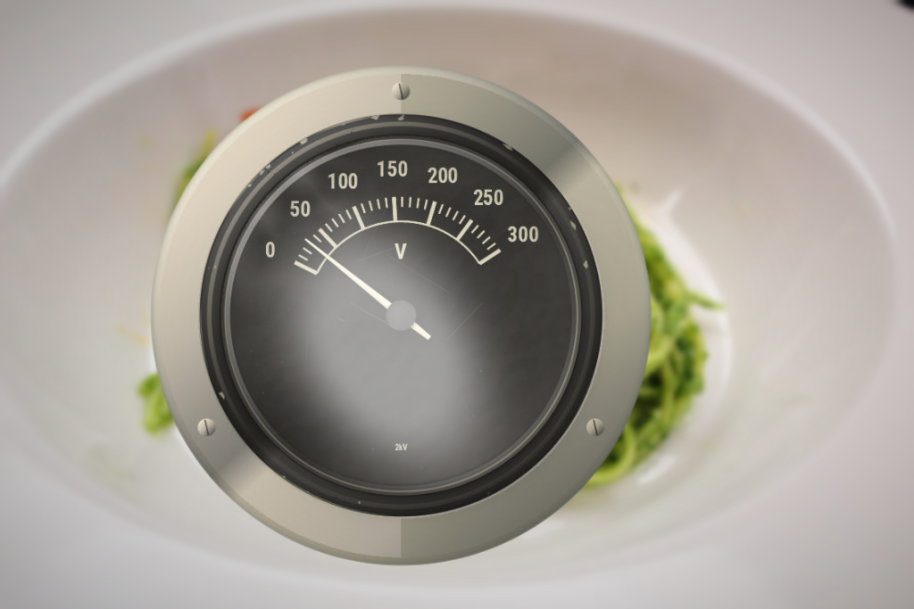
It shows 30 (V)
